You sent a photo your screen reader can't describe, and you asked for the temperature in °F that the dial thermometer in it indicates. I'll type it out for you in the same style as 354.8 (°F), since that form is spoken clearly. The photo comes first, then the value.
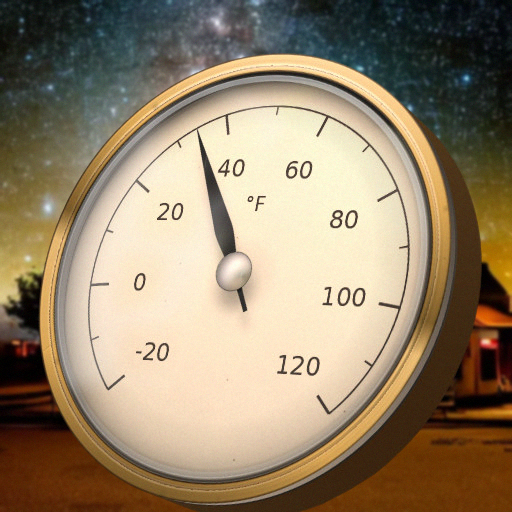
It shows 35 (°F)
